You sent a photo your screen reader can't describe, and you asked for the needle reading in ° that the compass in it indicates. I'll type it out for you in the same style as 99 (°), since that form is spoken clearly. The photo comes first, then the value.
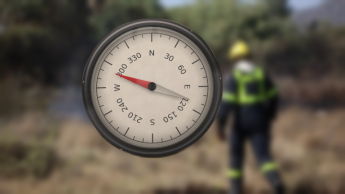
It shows 290 (°)
